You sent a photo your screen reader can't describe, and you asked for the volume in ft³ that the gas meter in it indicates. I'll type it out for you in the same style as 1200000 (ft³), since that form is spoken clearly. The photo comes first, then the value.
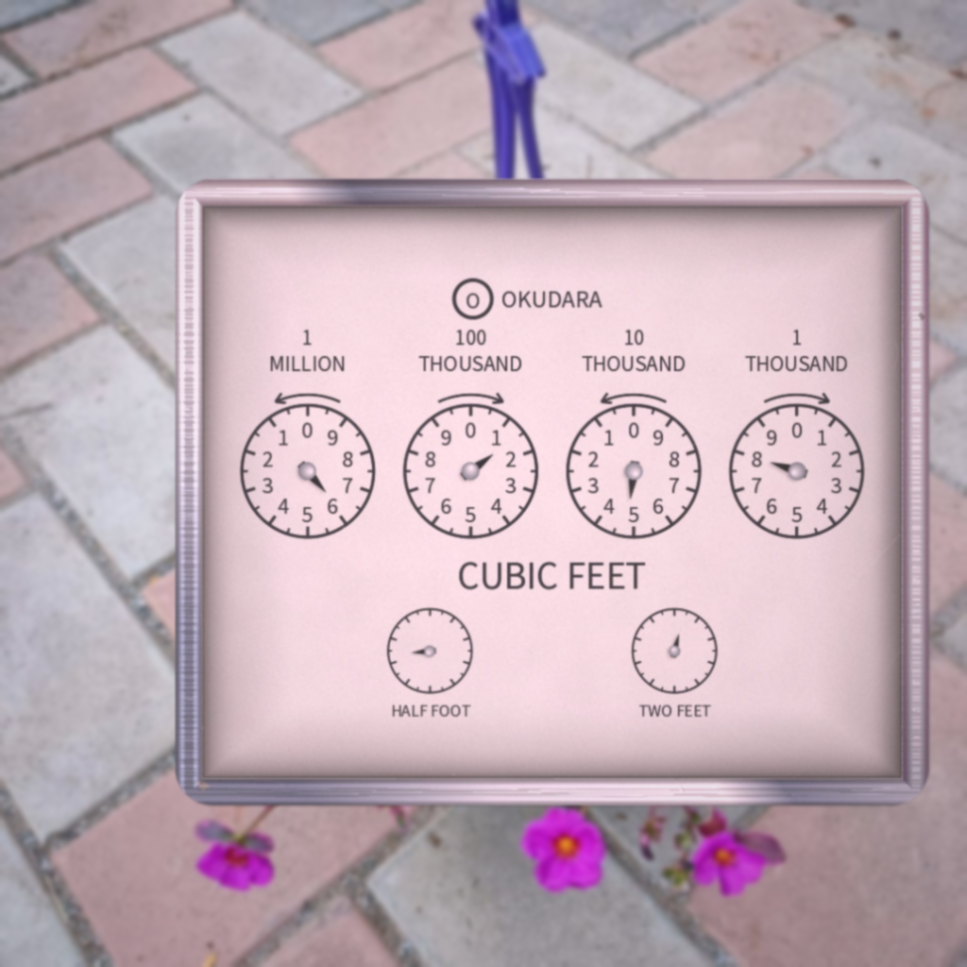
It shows 614800 (ft³)
